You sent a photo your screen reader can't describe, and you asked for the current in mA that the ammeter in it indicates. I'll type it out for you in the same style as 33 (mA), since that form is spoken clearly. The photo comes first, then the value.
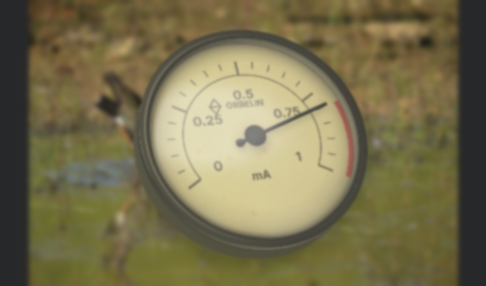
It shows 0.8 (mA)
